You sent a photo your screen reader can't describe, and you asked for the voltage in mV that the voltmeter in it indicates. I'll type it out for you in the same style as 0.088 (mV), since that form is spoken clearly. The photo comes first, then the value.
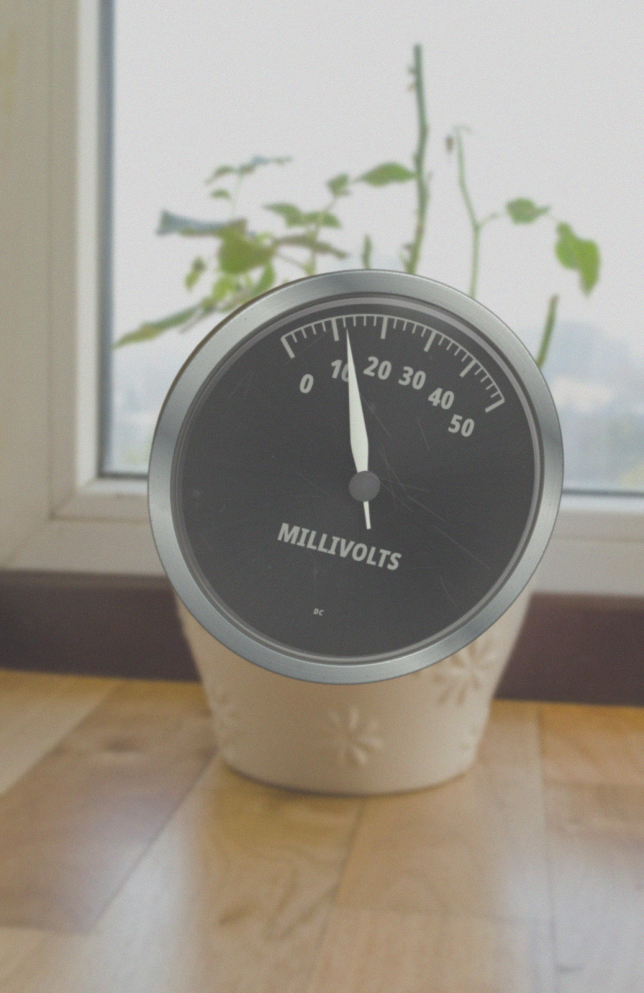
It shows 12 (mV)
